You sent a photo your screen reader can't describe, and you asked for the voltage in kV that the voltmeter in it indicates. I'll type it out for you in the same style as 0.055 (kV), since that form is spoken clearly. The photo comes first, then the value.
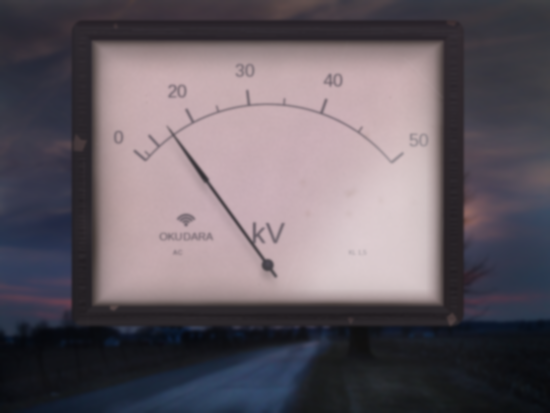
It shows 15 (kV)
